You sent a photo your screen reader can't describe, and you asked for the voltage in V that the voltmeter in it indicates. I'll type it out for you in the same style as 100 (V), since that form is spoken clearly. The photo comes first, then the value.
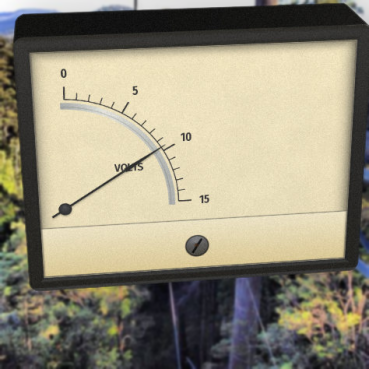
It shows 9.5 (V)
